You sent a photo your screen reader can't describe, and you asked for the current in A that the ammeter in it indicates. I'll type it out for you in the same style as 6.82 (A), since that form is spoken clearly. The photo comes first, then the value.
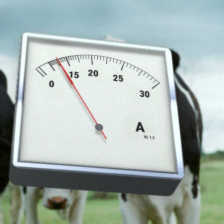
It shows 12.5 (A)
